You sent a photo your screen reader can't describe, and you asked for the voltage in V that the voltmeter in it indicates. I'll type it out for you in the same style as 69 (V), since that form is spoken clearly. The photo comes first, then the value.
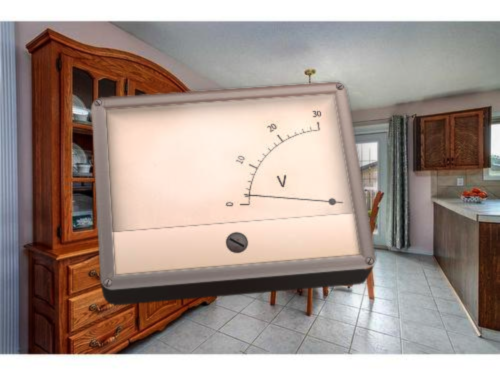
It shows 2 (V)
